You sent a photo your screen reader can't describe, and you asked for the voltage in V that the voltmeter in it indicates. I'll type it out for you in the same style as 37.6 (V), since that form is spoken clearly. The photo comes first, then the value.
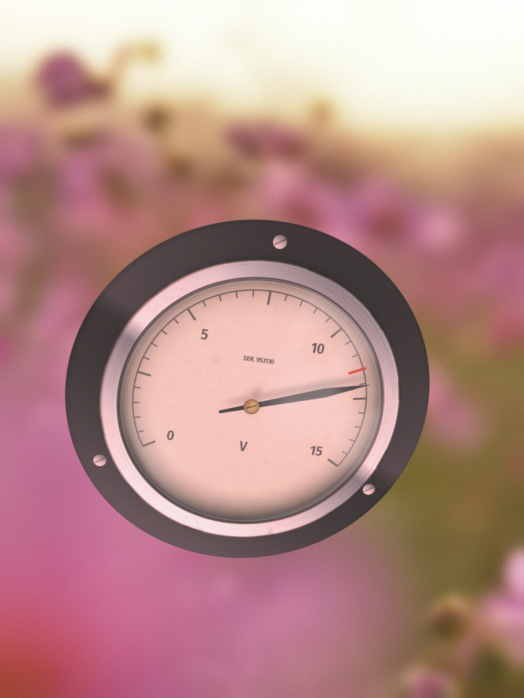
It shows 12 (V)
